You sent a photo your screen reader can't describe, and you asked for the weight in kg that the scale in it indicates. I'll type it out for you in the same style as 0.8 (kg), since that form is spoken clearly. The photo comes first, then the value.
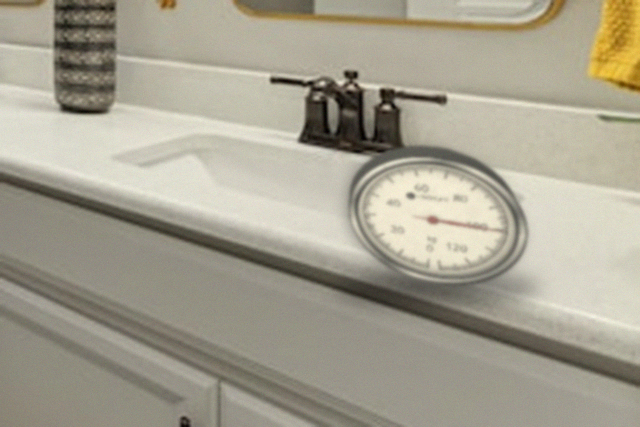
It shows 100 (kg)
